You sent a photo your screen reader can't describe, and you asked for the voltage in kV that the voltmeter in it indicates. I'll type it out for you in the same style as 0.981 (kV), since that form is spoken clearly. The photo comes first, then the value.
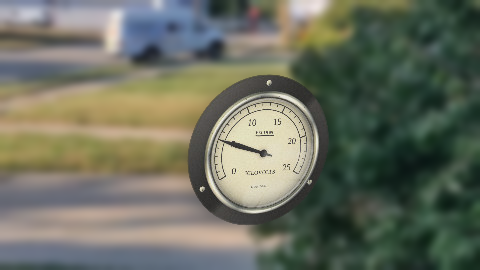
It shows 5 (kV)
